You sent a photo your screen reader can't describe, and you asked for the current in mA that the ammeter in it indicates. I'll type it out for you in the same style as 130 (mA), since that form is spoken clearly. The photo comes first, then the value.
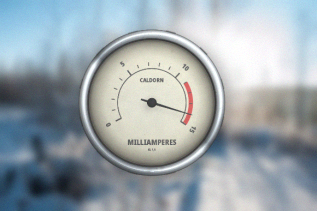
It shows 14 (mA)
